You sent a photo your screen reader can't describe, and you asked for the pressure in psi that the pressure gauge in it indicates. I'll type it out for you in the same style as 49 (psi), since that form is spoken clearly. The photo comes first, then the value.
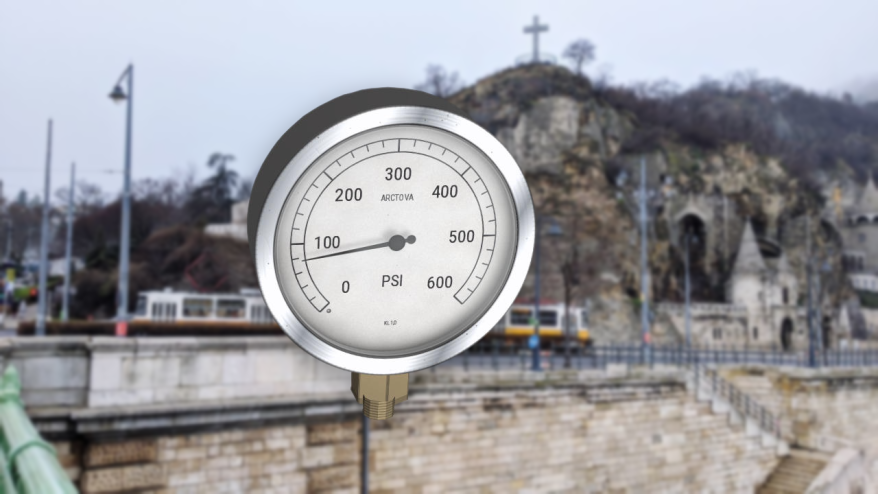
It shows 80 (psi)
